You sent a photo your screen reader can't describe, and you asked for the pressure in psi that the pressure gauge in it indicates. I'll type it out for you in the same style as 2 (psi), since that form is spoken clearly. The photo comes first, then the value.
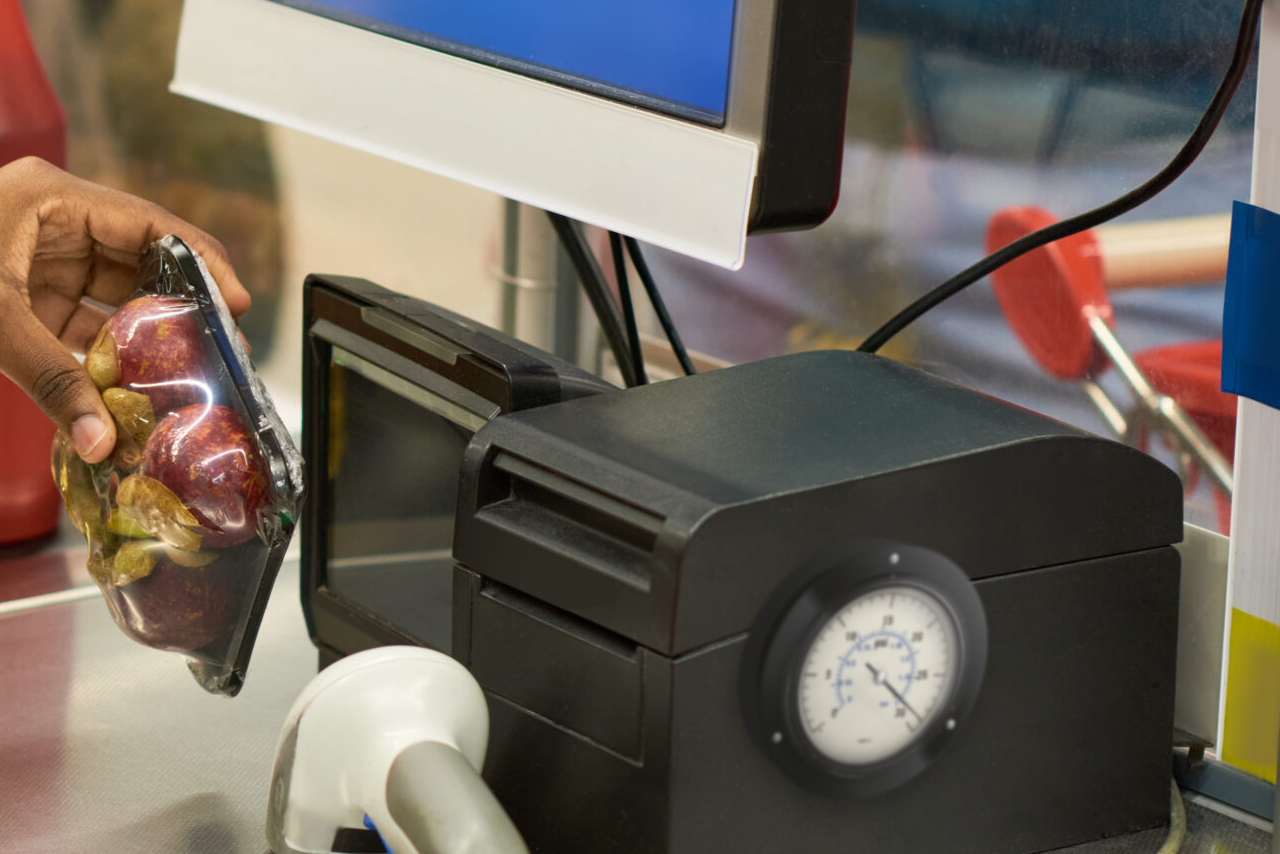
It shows 29 (psi)
